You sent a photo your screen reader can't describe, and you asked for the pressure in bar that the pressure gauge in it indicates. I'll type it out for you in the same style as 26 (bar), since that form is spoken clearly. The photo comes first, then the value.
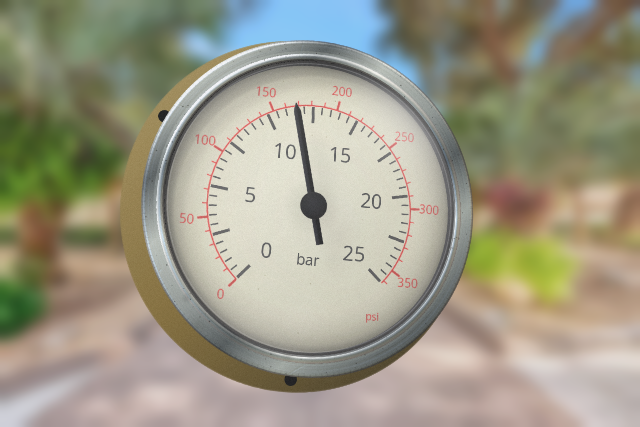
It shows 11.5 (bar)
